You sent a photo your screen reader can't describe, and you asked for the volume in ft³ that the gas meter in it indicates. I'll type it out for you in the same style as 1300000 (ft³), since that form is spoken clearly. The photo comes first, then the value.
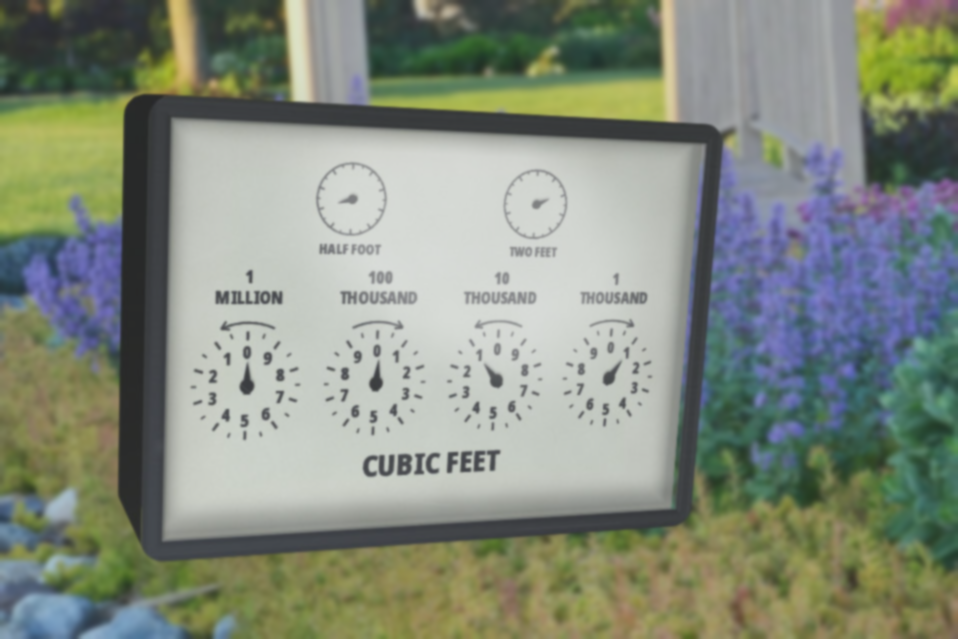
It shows 1100 (ft³)
